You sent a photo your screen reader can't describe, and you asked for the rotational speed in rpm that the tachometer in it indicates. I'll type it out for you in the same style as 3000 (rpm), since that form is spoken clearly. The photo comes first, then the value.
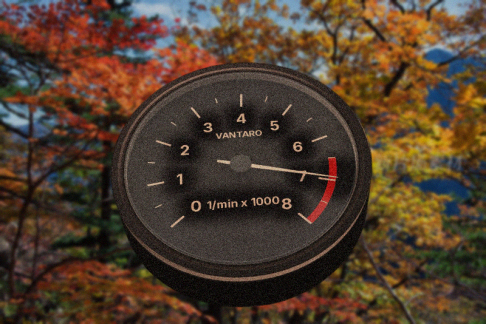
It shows 7000 (rpm)
